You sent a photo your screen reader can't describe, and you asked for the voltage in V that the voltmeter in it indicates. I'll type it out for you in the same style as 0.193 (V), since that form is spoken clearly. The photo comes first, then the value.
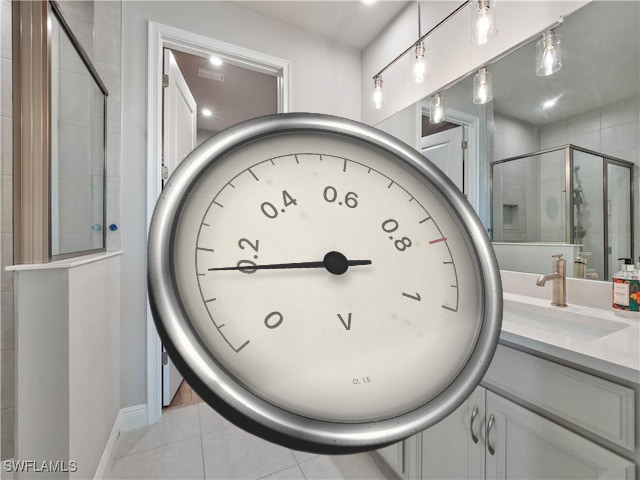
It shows 0.15 (V)
